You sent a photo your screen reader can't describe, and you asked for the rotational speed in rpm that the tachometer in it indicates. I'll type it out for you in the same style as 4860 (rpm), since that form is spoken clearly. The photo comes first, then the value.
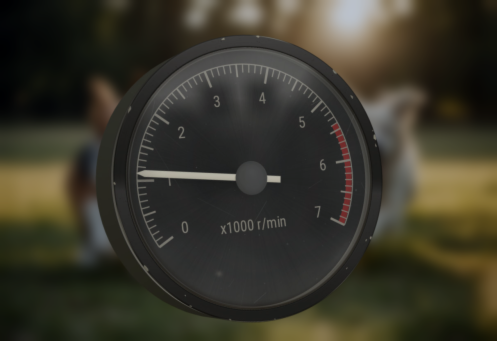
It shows 1100 (rpm)
